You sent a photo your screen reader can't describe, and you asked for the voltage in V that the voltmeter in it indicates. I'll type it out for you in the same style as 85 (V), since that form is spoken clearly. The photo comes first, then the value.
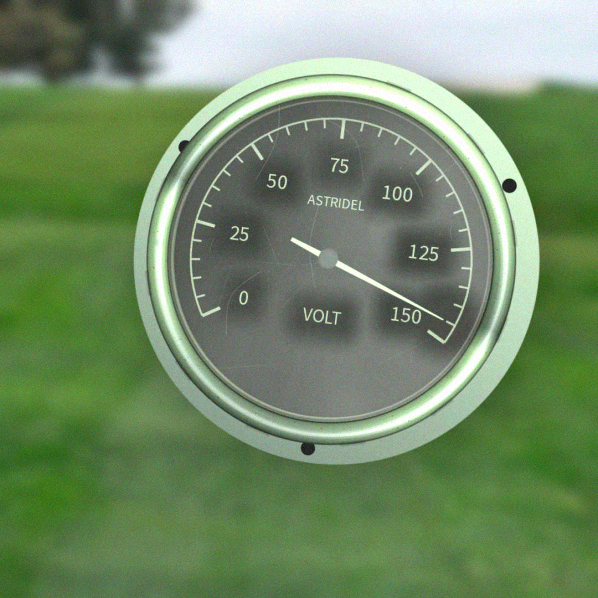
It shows 145 (V)
